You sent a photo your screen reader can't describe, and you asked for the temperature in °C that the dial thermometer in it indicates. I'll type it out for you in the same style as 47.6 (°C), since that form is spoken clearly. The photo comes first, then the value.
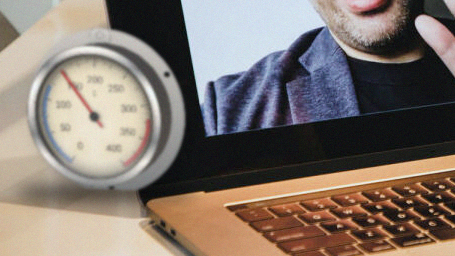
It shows 150 (°C)
